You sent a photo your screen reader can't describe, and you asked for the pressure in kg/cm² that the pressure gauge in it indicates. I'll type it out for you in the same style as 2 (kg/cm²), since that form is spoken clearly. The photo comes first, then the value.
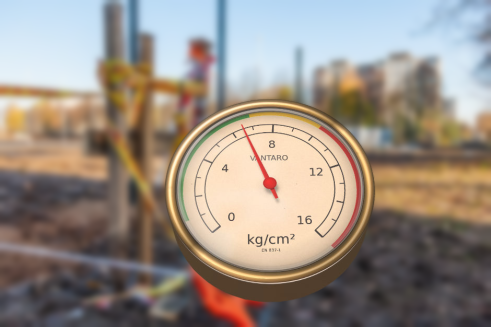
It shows 6.5 (kg/cm²)
